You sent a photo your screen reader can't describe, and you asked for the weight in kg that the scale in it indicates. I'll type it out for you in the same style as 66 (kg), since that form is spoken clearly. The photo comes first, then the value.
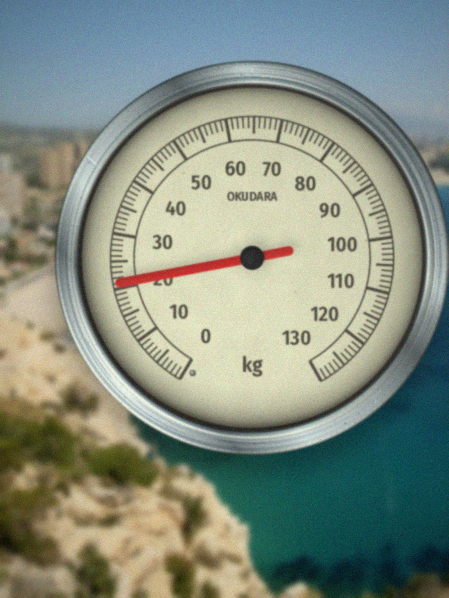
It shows 21 (kg)
